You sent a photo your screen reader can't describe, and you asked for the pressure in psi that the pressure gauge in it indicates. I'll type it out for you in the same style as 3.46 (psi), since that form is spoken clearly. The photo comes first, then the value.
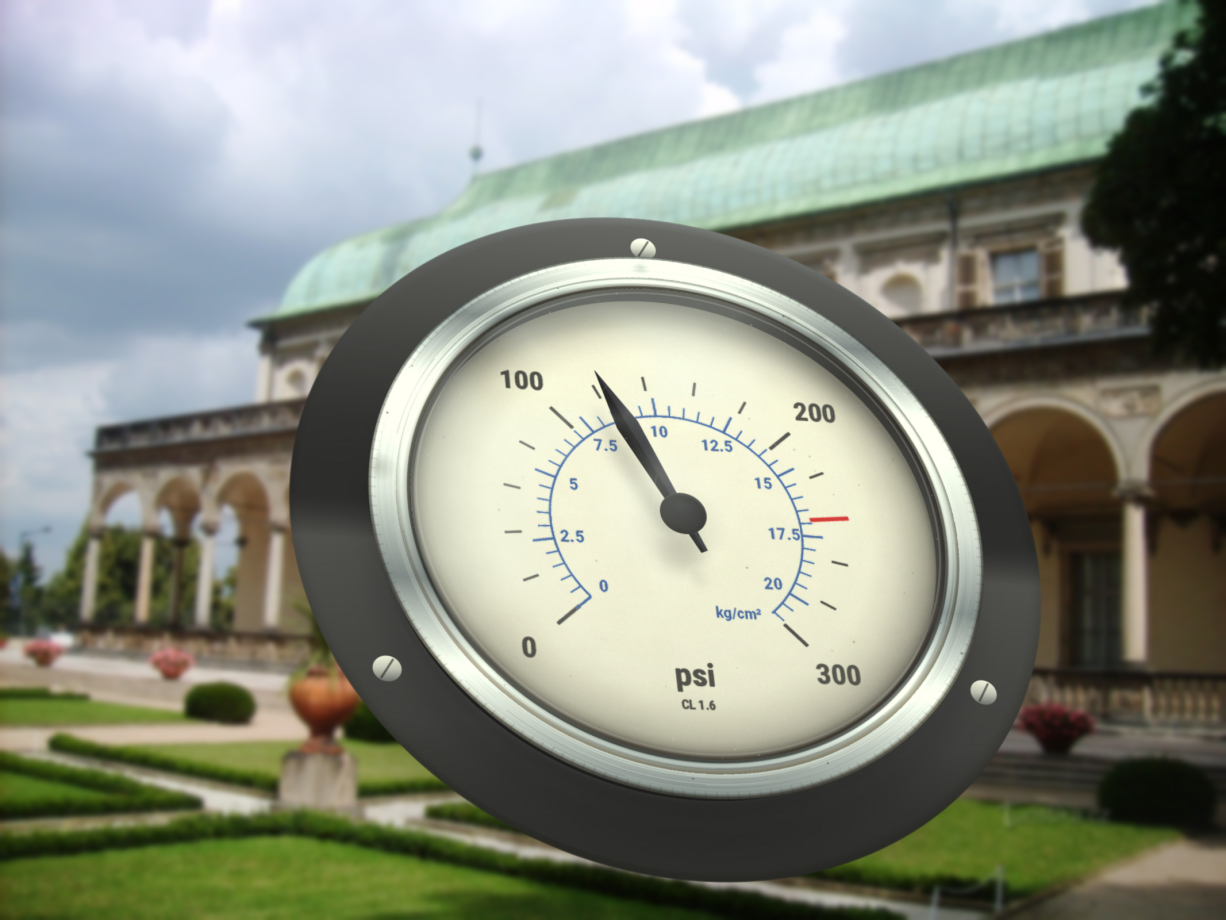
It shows 120 (psi)
